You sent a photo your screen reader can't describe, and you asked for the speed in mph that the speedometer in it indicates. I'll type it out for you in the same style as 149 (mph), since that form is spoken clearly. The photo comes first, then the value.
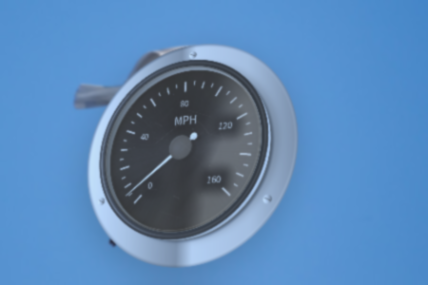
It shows 5 (mph)
